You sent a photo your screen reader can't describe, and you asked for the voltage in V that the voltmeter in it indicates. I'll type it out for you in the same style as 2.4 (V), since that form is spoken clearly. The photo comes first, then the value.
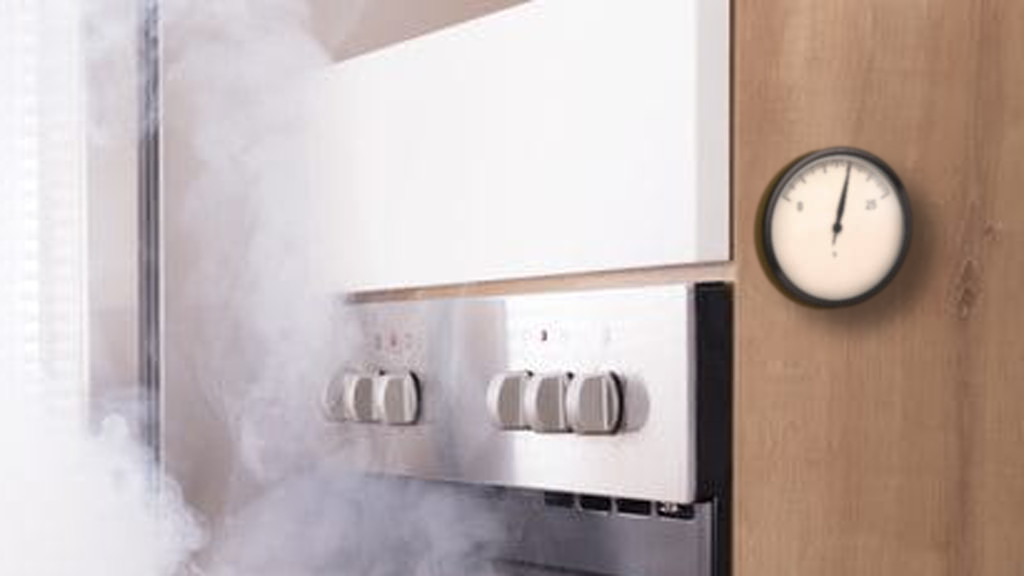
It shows 15 (V)
